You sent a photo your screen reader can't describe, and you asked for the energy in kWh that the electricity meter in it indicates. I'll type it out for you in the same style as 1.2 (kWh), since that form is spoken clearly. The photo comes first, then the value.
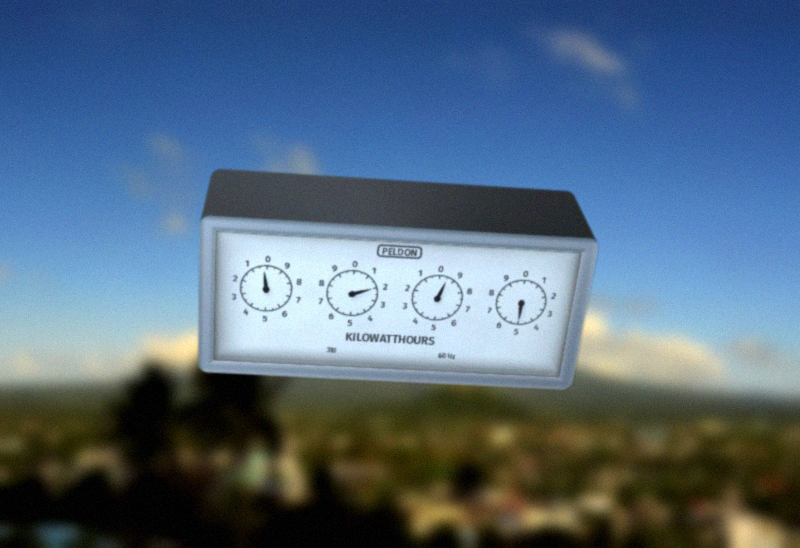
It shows 195 (kWh)
